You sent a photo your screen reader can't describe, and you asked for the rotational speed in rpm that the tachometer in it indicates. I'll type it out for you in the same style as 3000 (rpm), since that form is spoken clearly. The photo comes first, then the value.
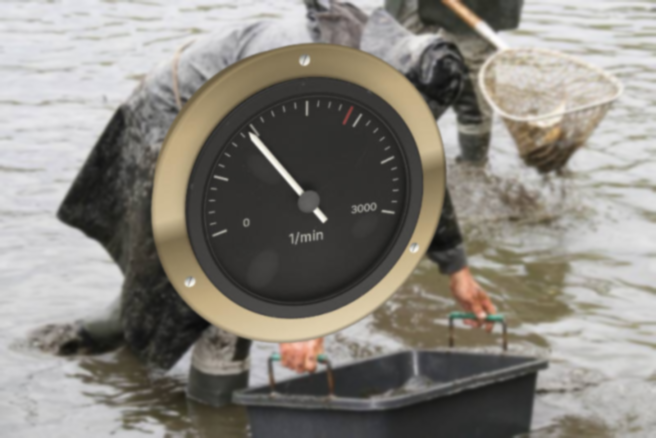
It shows 950 (rpm)
